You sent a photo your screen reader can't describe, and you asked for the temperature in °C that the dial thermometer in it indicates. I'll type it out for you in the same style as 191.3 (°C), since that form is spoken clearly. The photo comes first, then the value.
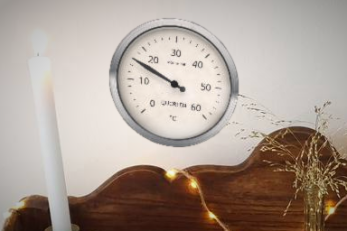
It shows 16 (°C)
